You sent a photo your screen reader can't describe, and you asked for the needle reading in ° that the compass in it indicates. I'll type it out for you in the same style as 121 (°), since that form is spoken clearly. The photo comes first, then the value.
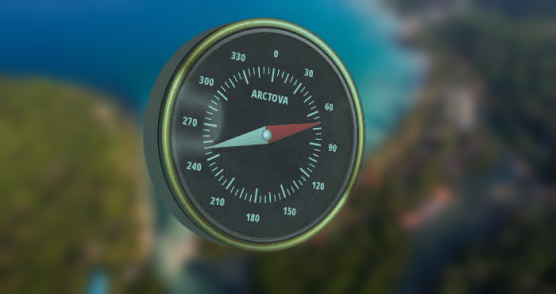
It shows 70 (°)
